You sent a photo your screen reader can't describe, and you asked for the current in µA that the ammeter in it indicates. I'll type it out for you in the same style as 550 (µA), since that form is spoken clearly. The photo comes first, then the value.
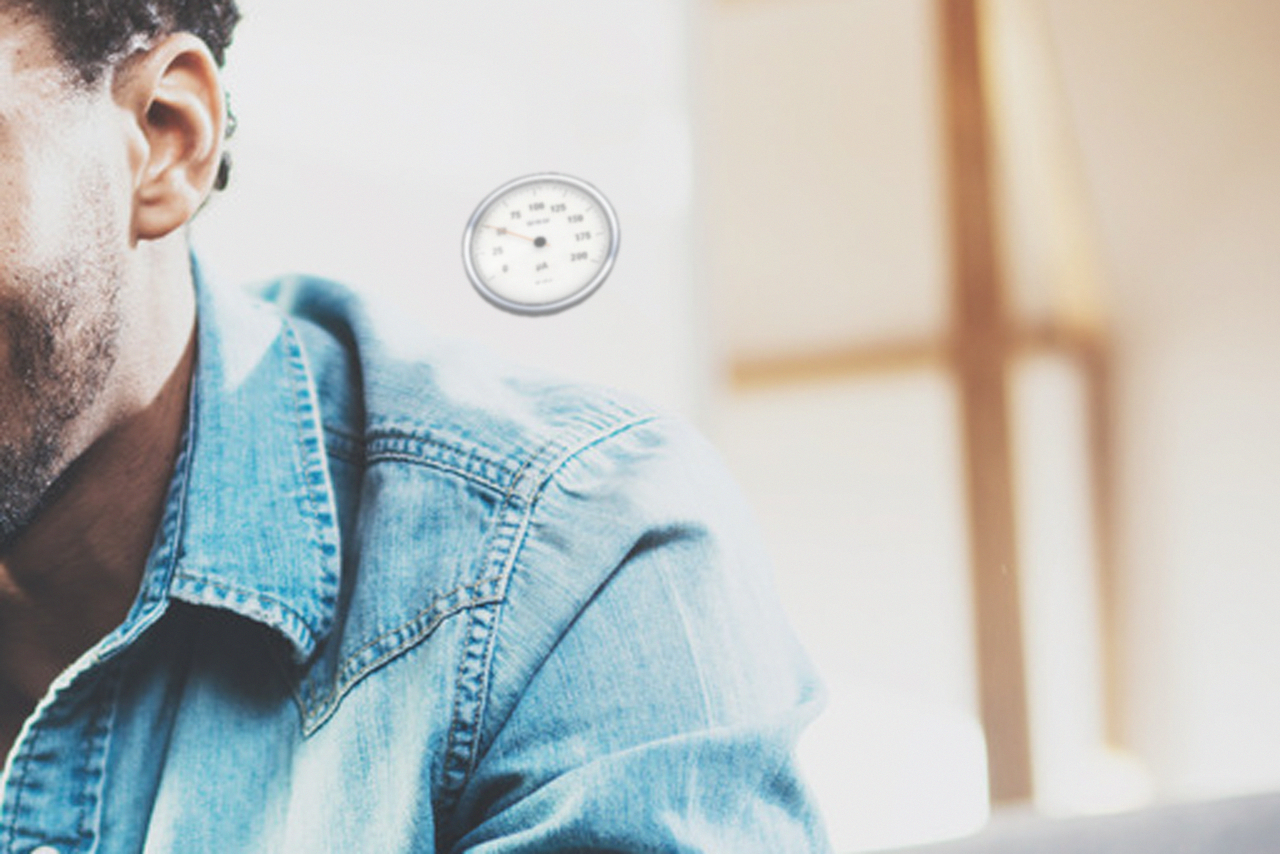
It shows 50 (µA)
